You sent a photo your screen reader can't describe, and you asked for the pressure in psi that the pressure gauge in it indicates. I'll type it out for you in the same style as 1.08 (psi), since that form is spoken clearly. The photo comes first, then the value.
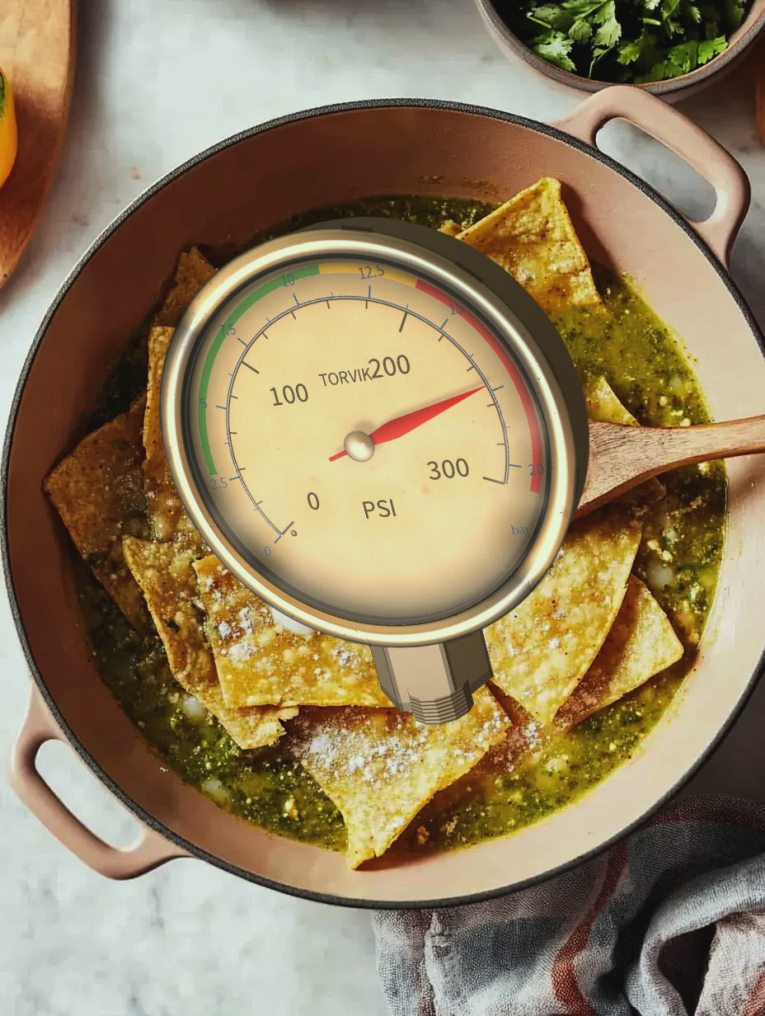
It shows 250 (psi)
